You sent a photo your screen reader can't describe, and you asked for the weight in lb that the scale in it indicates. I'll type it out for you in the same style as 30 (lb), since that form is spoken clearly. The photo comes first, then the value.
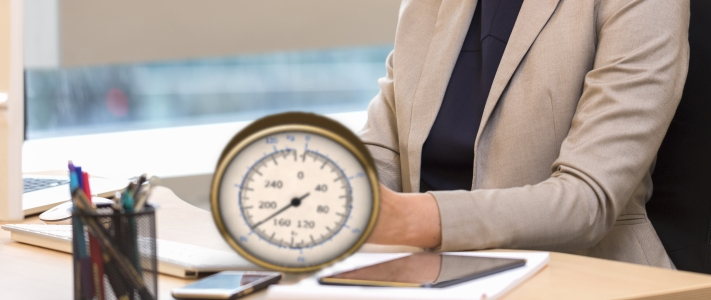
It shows 180 (lb)
